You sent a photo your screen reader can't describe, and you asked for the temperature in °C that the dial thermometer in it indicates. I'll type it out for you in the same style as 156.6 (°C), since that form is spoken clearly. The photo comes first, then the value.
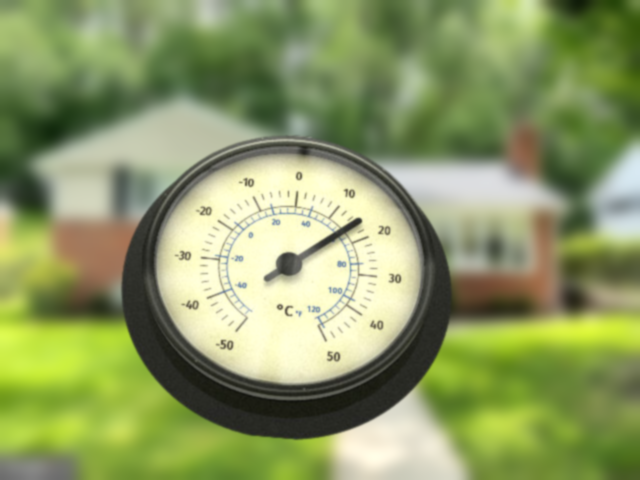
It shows 16 (°C)
